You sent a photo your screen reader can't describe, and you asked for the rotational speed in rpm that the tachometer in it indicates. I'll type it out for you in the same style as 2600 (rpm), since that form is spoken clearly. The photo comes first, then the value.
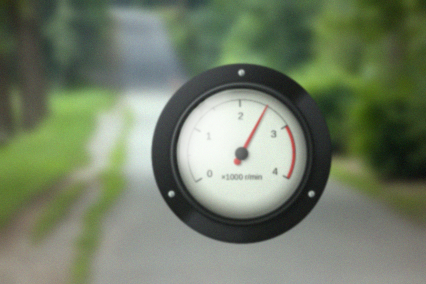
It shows 2500 (rpm)
